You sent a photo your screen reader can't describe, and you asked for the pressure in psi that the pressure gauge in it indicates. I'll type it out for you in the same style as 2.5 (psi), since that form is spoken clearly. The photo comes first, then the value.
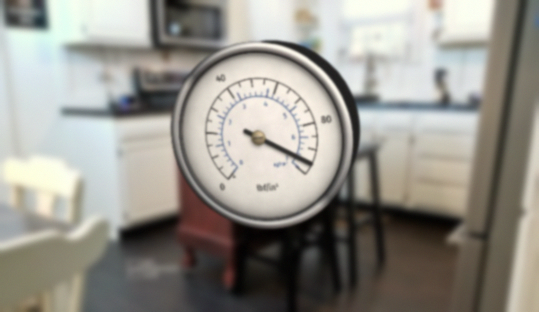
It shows 95 (psi)
